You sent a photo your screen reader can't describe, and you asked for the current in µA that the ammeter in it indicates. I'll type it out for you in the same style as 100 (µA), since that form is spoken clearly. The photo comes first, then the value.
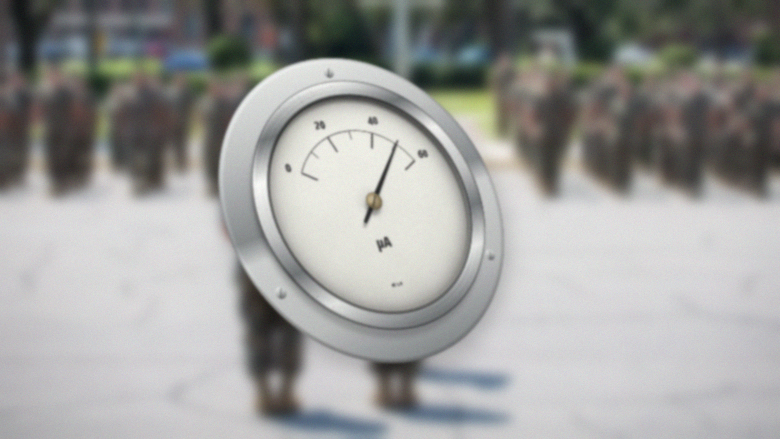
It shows 50 (µA)
